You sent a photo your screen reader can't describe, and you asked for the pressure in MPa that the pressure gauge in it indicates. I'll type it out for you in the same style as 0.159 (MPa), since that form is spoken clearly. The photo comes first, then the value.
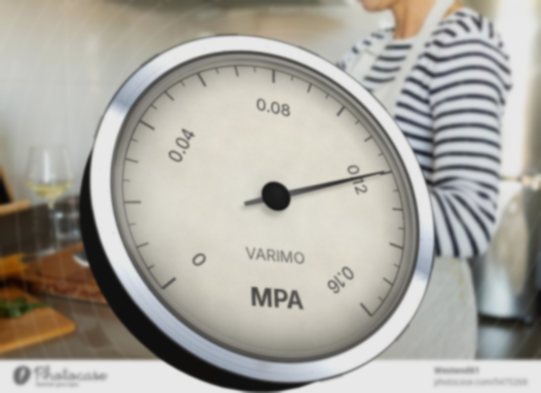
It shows 0.12 (MPa)
